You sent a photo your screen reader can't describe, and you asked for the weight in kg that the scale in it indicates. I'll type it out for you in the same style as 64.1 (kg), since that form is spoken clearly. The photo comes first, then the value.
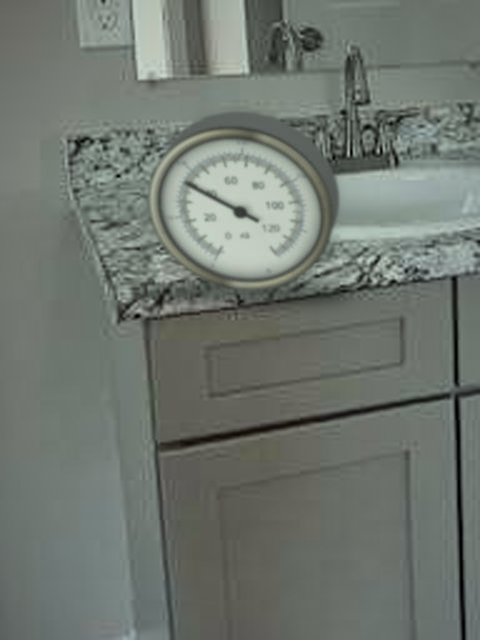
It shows 40 (kg)
